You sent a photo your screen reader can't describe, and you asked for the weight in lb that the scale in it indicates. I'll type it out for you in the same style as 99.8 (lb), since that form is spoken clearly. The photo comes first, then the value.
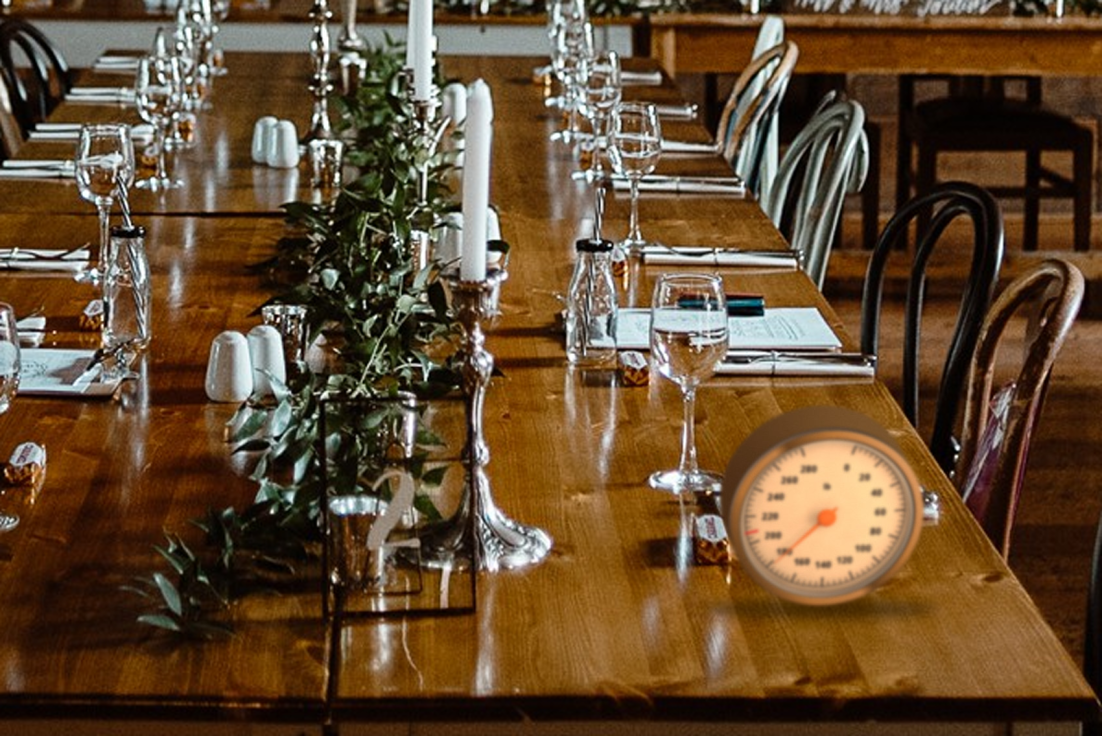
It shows 180 (lb)
